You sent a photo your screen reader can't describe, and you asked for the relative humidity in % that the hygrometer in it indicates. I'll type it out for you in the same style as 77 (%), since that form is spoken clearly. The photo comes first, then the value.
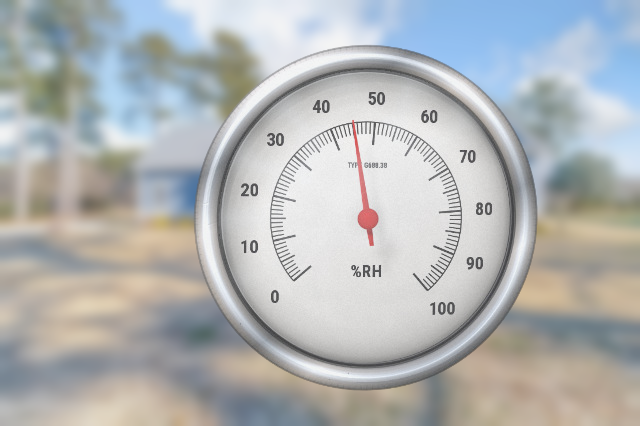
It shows 45 (%)
